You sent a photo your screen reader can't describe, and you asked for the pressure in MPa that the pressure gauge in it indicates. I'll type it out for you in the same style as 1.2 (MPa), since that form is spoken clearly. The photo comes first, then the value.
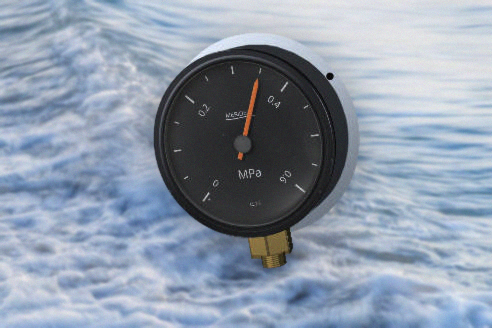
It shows 0.35 (MPa)
